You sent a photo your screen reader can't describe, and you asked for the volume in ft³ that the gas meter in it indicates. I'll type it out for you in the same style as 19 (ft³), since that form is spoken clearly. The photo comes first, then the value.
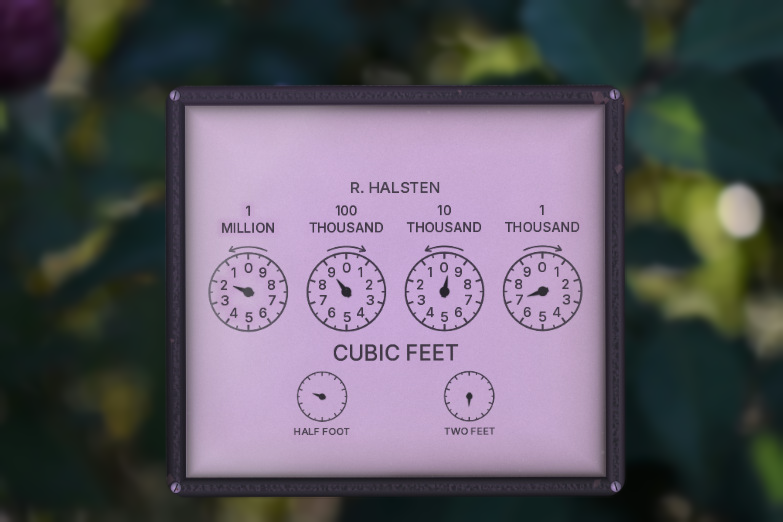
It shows 189700 (ft³)
